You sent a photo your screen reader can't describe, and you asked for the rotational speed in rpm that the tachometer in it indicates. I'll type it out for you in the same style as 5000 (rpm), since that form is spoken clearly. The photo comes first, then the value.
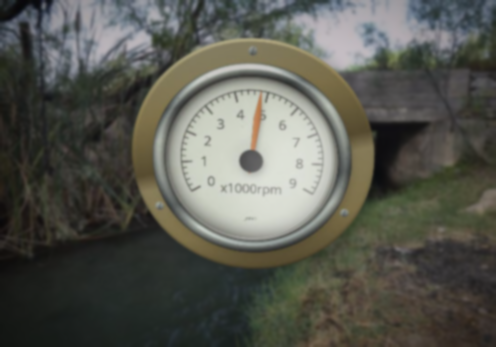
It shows 4800 (rpm)
